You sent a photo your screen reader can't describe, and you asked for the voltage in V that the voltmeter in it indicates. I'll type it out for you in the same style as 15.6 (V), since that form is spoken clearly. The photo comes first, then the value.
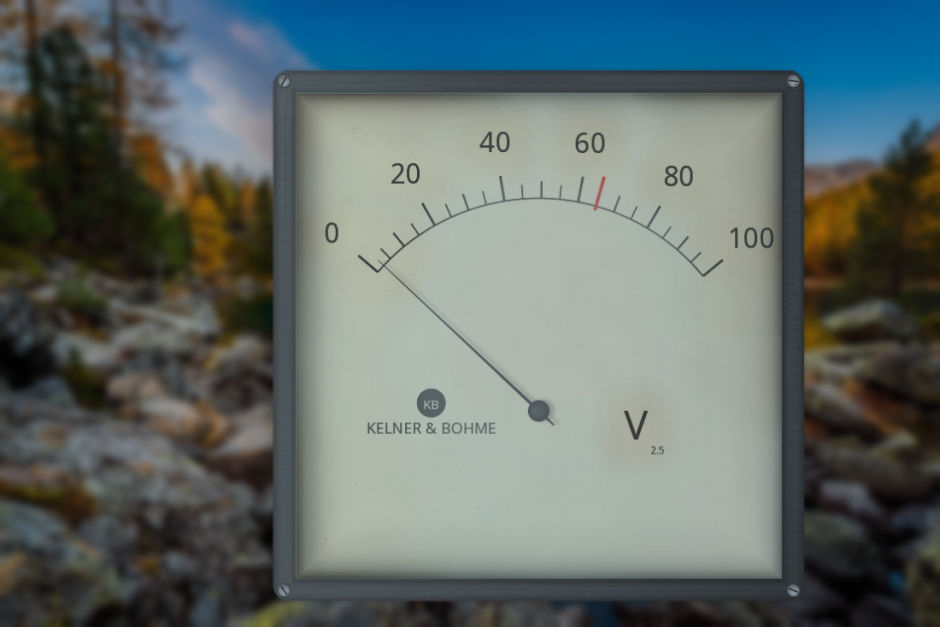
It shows 2.5 (V)
